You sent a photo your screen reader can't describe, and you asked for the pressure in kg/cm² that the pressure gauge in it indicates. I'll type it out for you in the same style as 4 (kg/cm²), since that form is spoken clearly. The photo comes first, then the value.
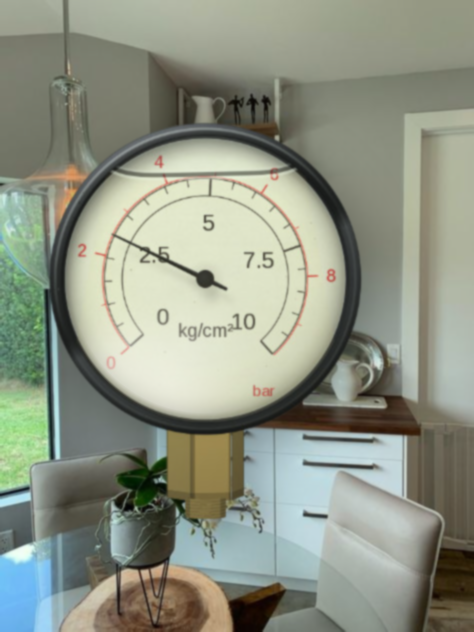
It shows 2.5 (kg/cm²)
